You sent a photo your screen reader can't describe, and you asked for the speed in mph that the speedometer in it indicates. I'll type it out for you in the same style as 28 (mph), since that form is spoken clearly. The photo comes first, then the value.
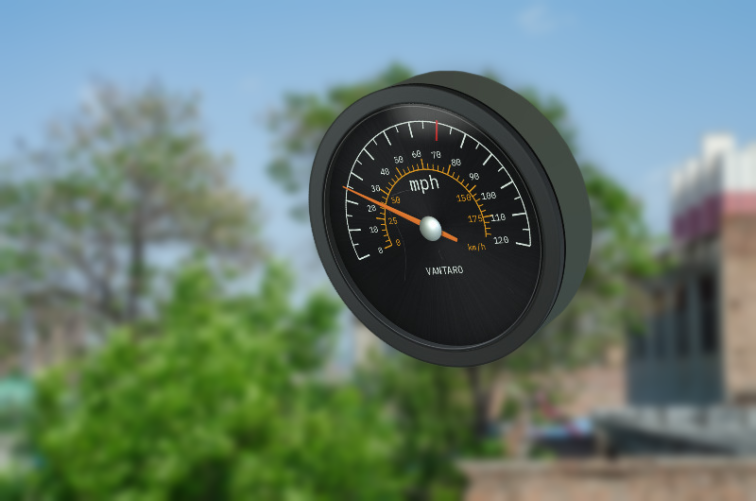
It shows 25 (mph)
